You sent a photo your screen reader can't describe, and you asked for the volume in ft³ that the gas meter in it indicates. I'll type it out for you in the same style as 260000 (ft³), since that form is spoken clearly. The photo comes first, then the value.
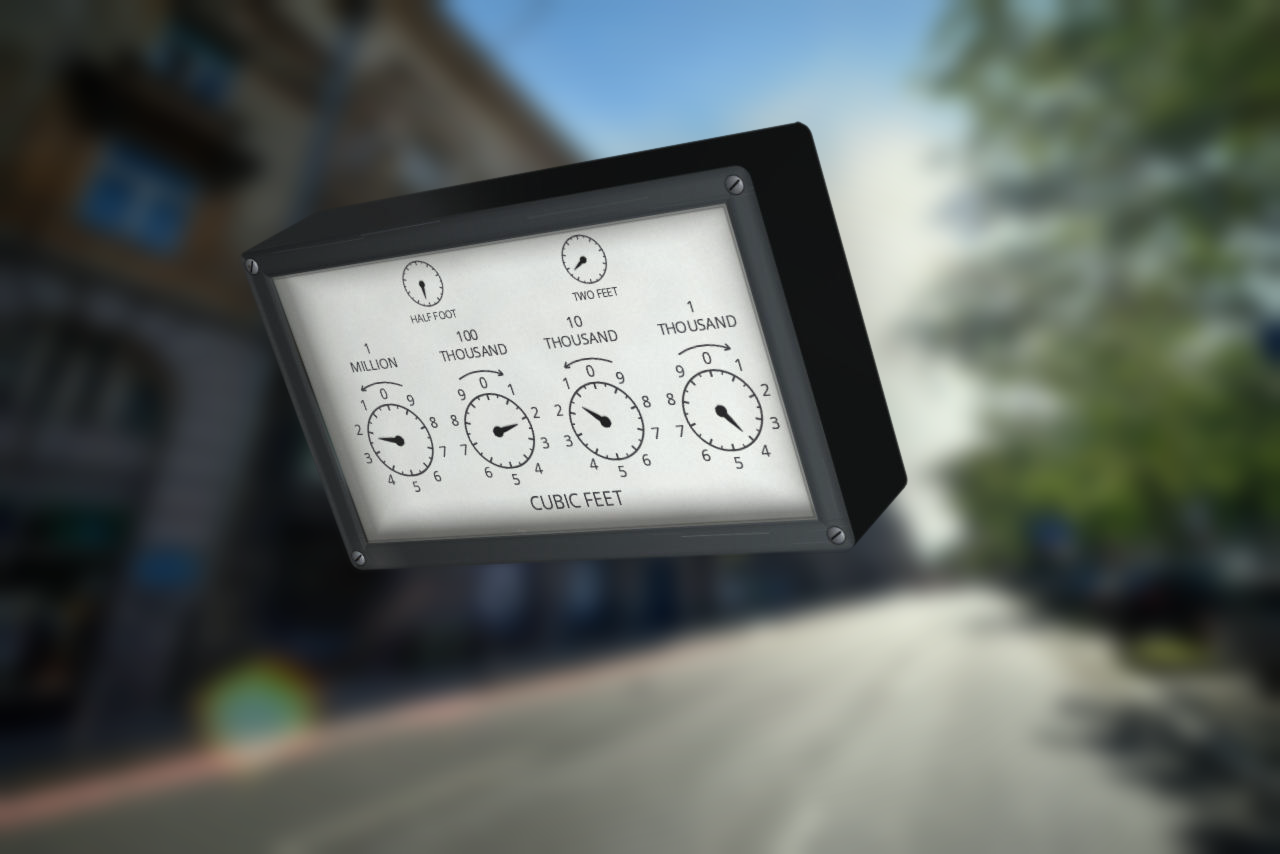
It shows 221400 (ft³)
